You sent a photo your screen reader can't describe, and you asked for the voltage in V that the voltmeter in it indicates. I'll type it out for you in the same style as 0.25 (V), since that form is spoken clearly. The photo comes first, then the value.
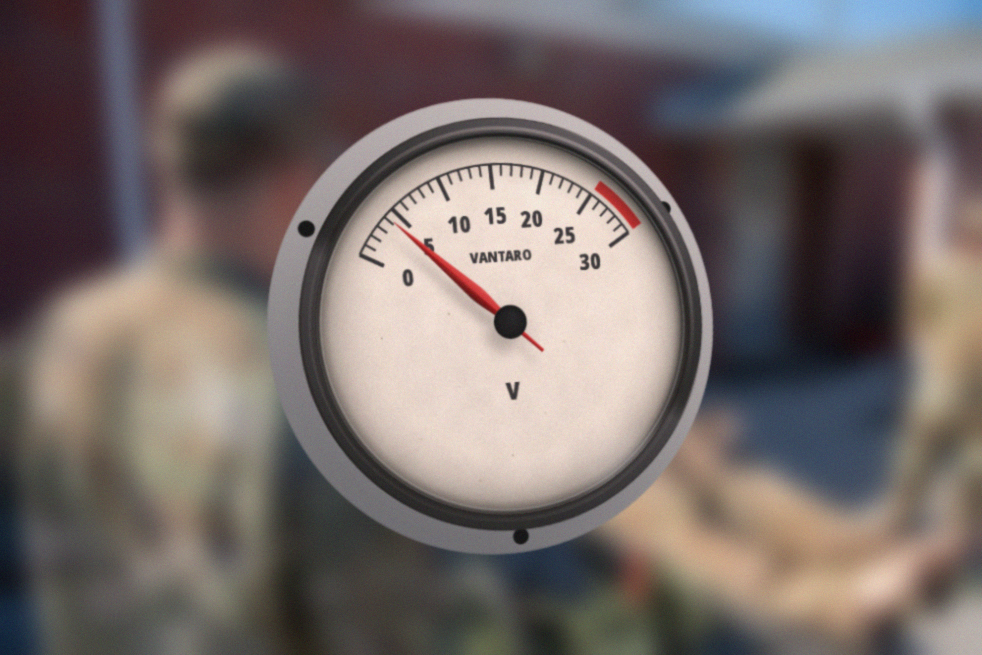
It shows 4 (V)
